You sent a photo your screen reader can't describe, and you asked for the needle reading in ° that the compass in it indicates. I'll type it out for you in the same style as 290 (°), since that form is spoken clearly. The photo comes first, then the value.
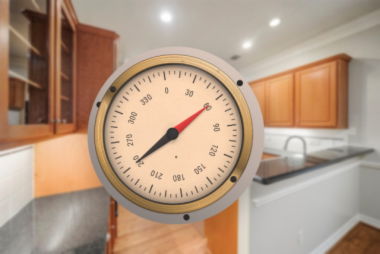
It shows 60 (°)
